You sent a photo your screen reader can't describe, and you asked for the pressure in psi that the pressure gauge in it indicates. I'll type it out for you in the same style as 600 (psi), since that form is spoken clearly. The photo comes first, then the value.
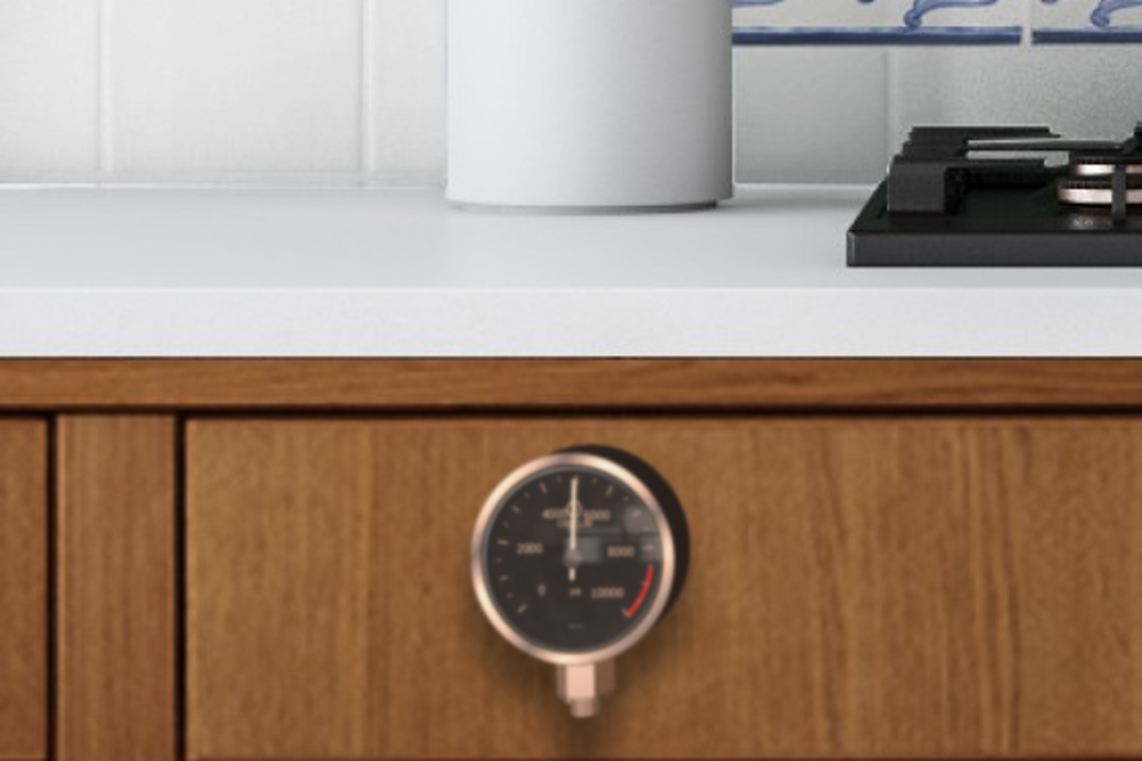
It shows 5000 (psi)
